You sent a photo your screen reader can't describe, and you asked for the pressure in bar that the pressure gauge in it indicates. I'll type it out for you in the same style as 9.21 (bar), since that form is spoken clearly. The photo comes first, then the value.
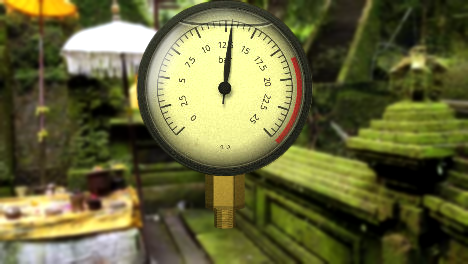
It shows 13 (bar)
